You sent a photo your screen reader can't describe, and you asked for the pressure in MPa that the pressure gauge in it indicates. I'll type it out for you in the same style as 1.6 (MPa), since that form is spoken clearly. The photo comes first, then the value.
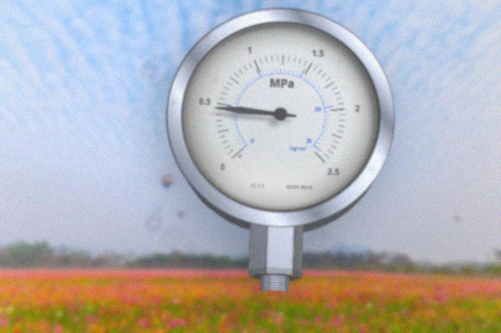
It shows 0.45 (MPa)
